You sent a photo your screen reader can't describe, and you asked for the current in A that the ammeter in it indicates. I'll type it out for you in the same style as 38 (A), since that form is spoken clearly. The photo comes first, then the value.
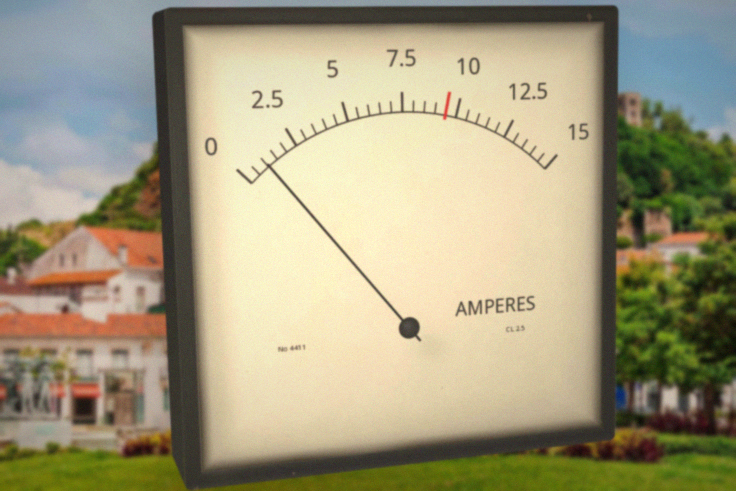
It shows 1 (A)
